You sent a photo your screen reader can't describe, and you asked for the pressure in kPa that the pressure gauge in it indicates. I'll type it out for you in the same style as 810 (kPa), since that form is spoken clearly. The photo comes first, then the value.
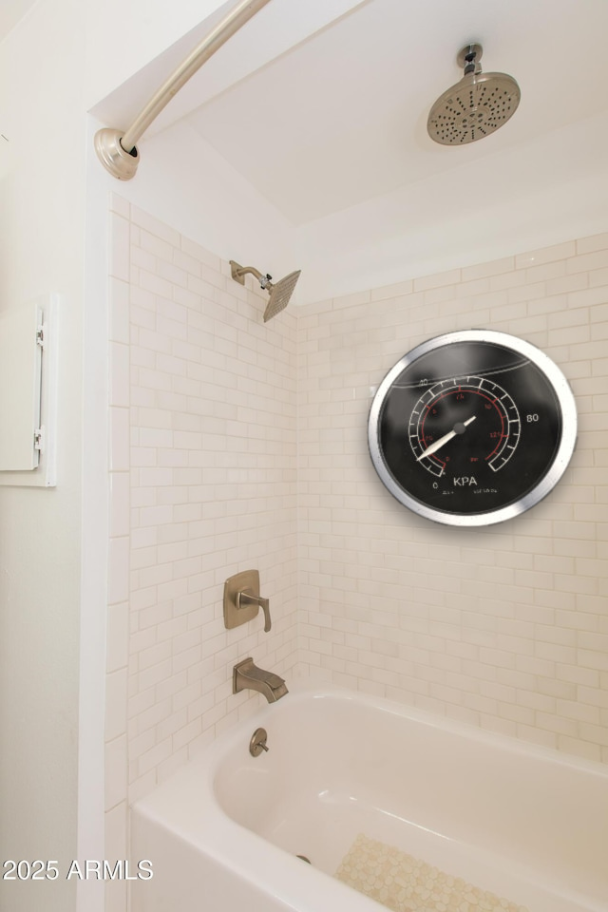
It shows 10 (kPa)
